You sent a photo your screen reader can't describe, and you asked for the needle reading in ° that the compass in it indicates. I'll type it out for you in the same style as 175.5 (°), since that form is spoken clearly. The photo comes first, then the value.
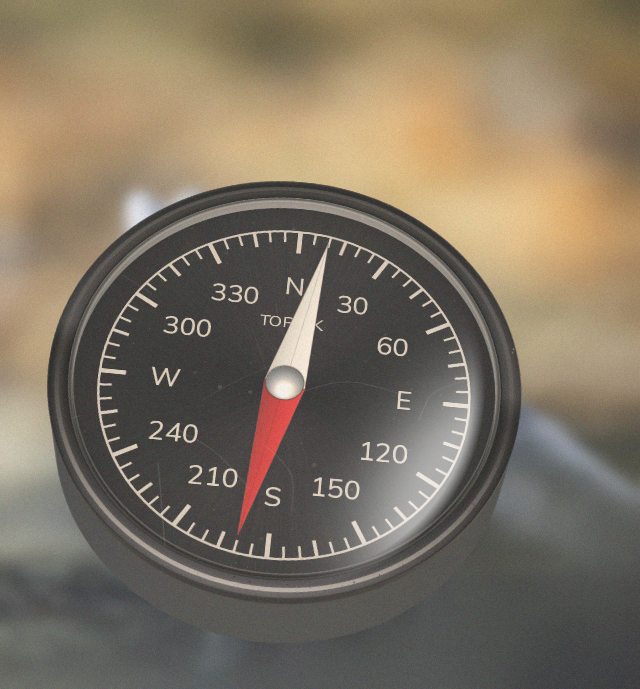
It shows 190 (°)
